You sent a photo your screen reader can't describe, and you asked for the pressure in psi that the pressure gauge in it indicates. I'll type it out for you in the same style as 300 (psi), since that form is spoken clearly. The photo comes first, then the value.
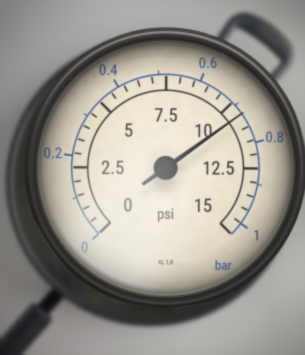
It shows 10.5 (psi)
